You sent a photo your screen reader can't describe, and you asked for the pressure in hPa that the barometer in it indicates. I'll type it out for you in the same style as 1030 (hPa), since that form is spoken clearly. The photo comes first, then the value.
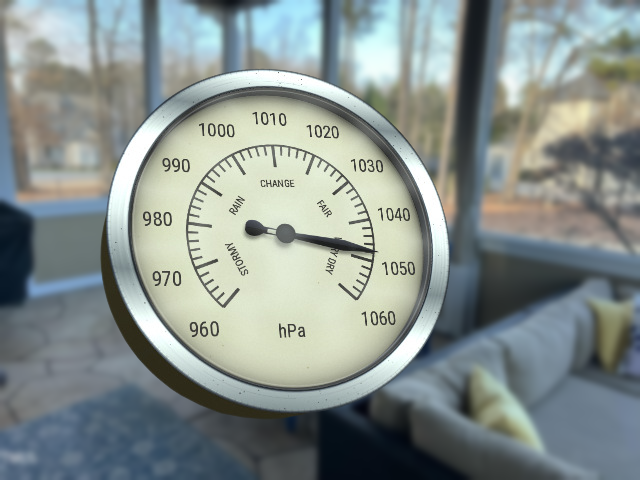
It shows 1048 (hPa)
